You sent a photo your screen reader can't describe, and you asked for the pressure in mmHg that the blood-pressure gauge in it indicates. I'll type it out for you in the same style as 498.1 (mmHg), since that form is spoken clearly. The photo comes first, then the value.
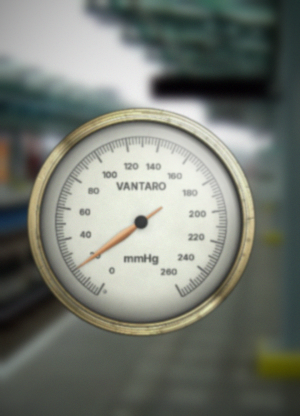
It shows 20 (mmHg)
